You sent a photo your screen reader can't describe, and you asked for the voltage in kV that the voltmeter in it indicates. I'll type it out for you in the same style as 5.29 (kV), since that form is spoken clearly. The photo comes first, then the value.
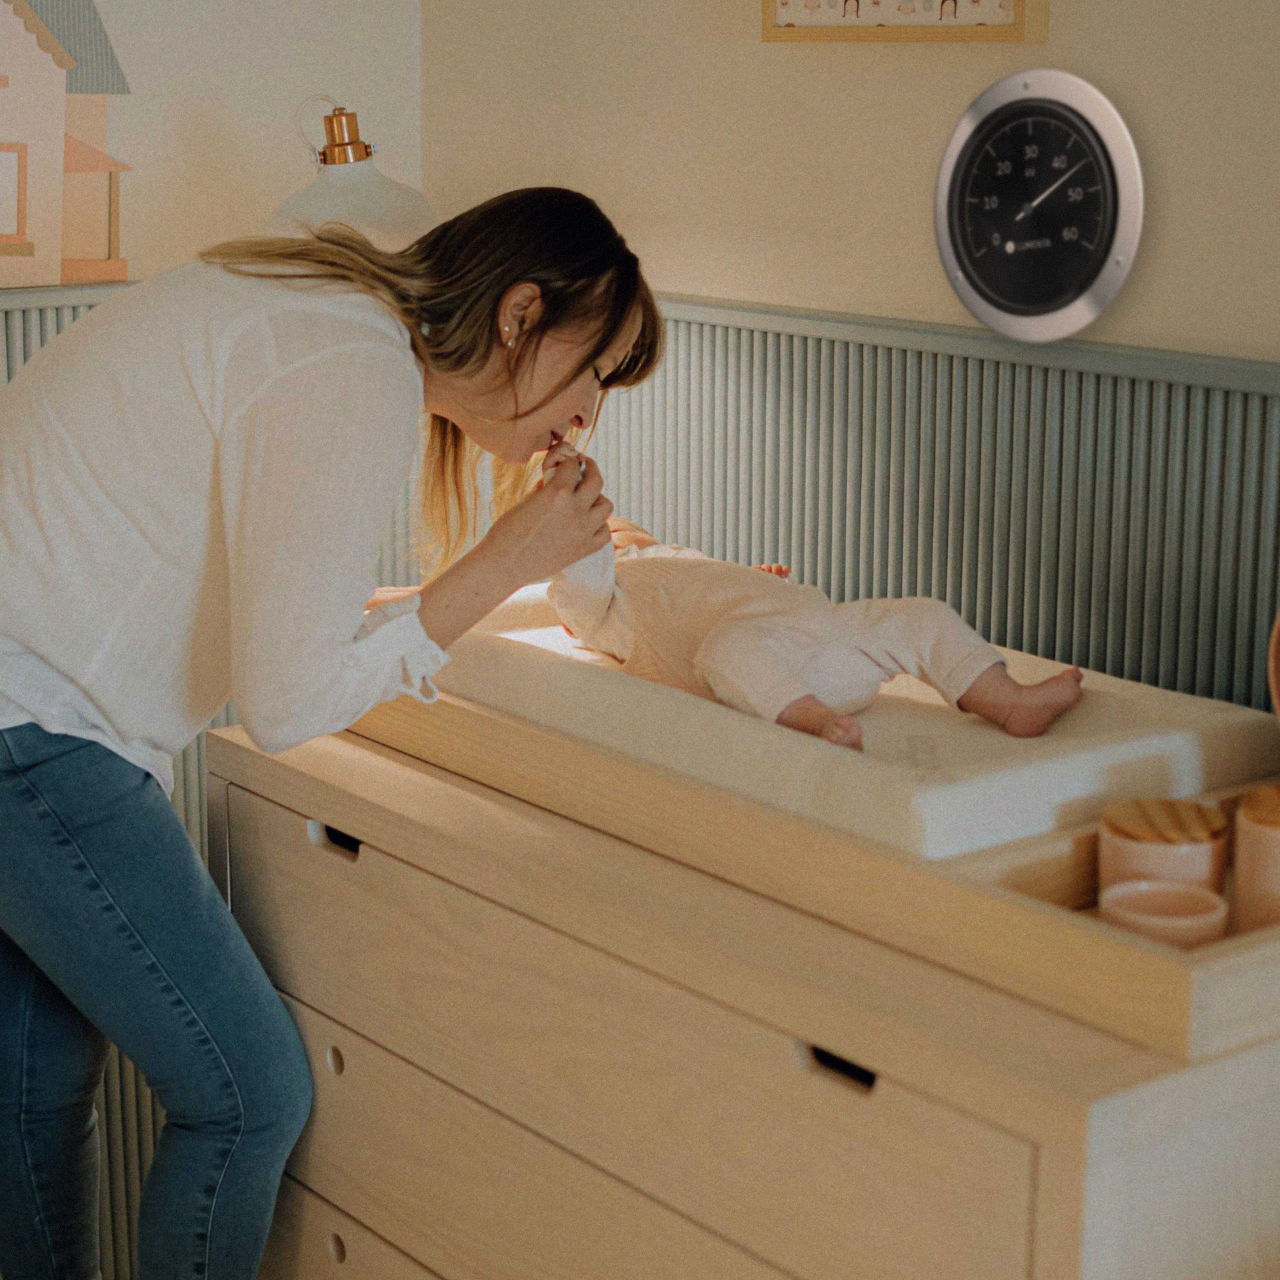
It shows 45 (kV)
